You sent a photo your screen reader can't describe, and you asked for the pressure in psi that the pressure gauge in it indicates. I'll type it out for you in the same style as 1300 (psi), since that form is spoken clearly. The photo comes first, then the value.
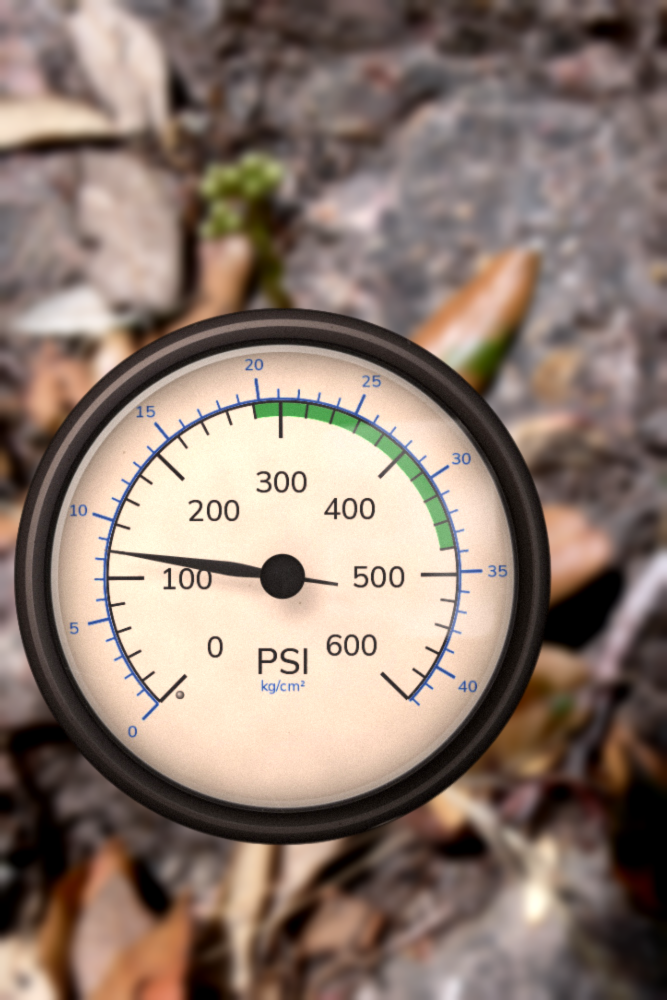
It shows 120 (psi)
